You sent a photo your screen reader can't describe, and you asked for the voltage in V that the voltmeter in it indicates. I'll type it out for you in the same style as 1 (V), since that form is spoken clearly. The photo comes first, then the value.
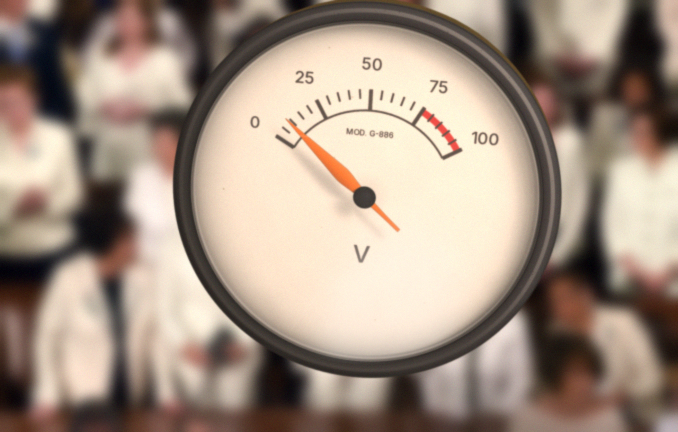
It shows 10 (V)
